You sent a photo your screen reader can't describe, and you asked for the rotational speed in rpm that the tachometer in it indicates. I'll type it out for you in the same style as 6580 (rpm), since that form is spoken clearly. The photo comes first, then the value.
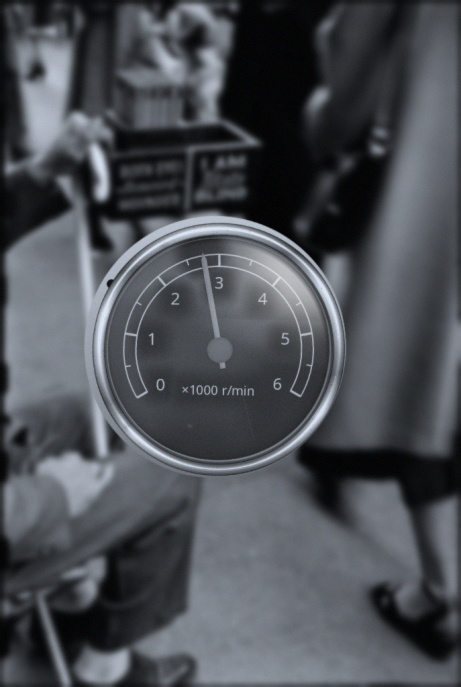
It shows 2750 (rpm)
